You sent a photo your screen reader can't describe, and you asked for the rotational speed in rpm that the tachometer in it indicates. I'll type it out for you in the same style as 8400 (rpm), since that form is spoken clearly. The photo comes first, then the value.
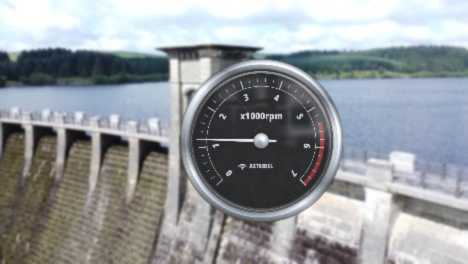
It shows 1200 (rpm)
